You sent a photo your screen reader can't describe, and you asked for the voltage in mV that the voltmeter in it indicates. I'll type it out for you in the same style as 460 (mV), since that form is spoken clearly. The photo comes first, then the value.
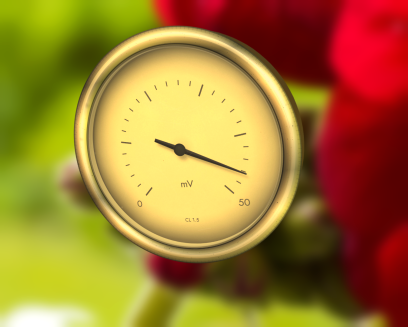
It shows 46 (mV)
